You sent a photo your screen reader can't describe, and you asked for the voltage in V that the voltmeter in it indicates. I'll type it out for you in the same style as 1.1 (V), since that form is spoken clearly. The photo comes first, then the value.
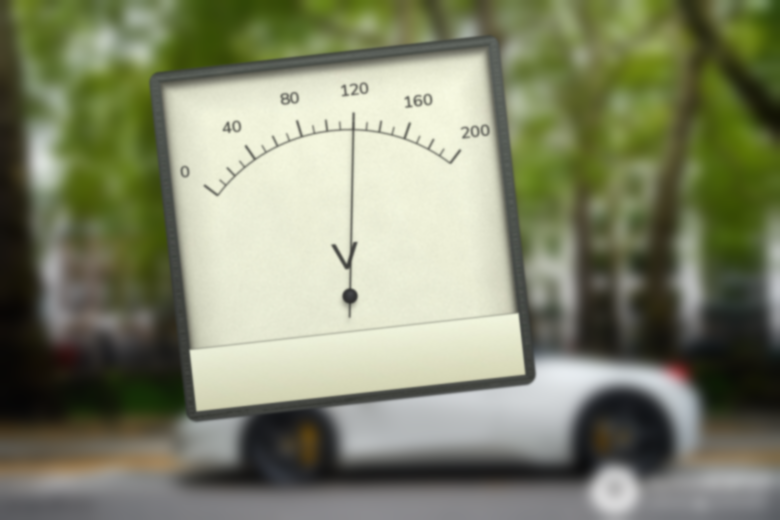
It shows 120 (V)
